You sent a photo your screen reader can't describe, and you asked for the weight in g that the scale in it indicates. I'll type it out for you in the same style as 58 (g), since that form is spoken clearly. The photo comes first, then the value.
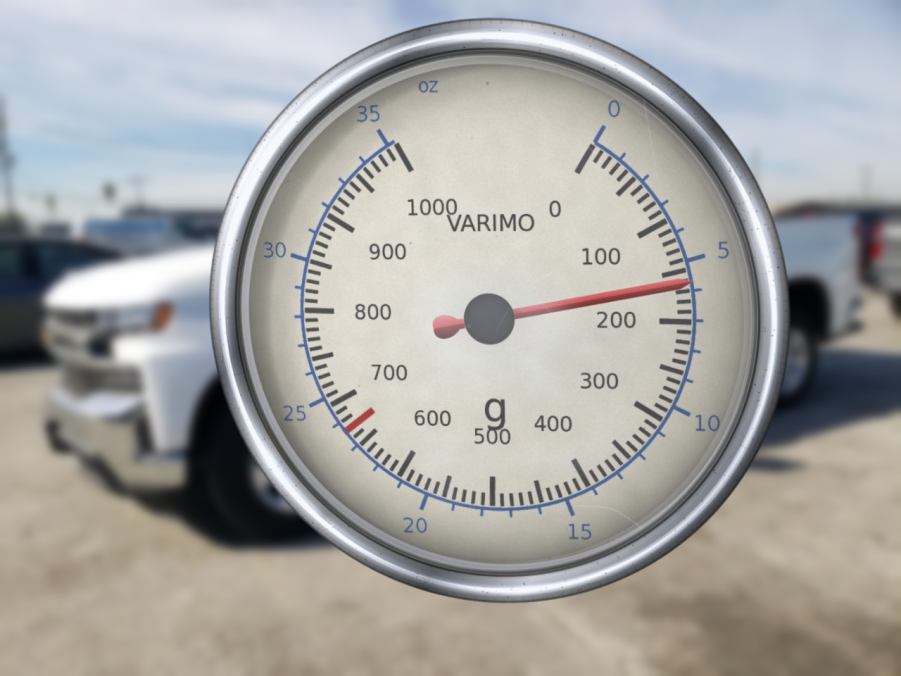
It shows 160 (g)
